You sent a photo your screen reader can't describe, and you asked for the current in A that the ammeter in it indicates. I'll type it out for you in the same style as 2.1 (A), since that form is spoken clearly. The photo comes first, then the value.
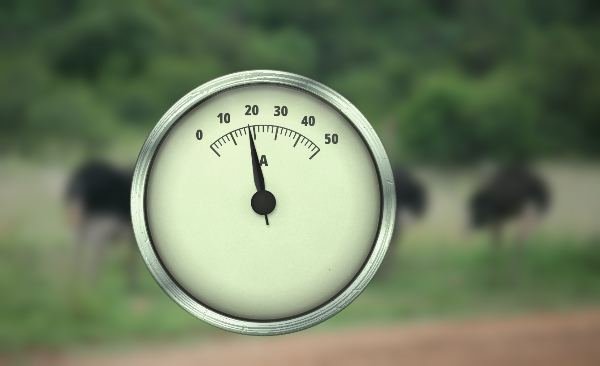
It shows 18 (A)
